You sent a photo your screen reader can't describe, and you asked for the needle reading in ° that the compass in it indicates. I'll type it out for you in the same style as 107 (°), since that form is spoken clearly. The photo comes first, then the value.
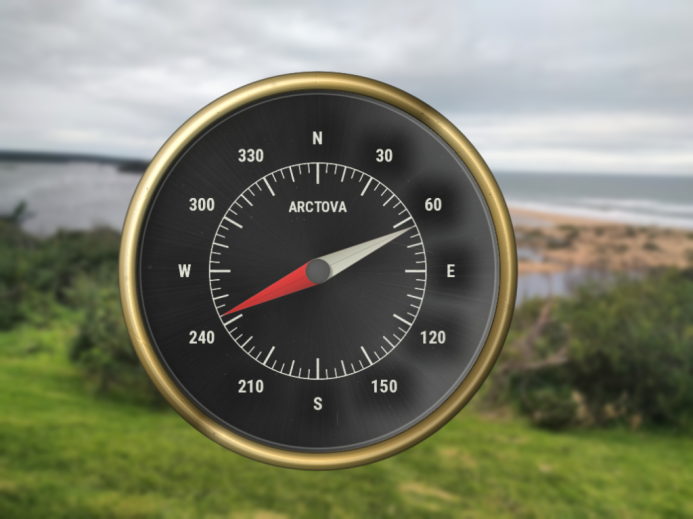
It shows 245 (°)
